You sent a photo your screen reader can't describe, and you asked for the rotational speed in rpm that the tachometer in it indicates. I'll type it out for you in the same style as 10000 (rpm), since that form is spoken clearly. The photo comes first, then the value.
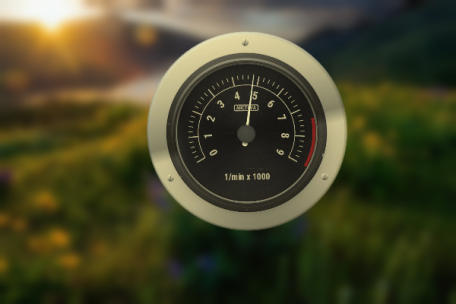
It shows 4800 (rpm)
